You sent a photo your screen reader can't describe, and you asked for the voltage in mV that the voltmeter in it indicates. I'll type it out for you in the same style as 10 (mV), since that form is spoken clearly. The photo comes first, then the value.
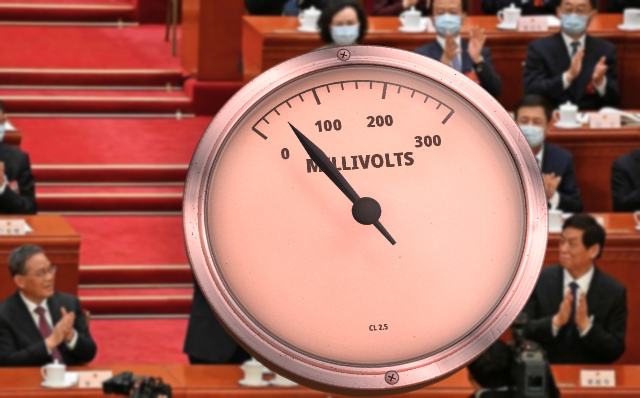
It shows 40 (mV)
